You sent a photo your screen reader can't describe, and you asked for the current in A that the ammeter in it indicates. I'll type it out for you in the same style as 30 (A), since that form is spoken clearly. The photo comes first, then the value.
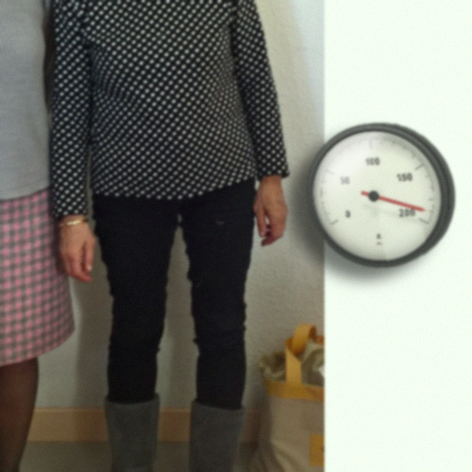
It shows 190 (A)
